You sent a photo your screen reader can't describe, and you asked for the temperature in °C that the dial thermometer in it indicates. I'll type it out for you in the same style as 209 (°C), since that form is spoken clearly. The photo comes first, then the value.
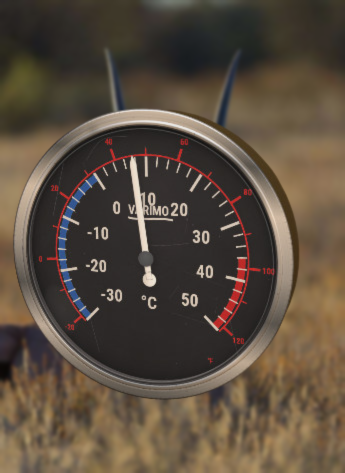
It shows 8 (°C)
